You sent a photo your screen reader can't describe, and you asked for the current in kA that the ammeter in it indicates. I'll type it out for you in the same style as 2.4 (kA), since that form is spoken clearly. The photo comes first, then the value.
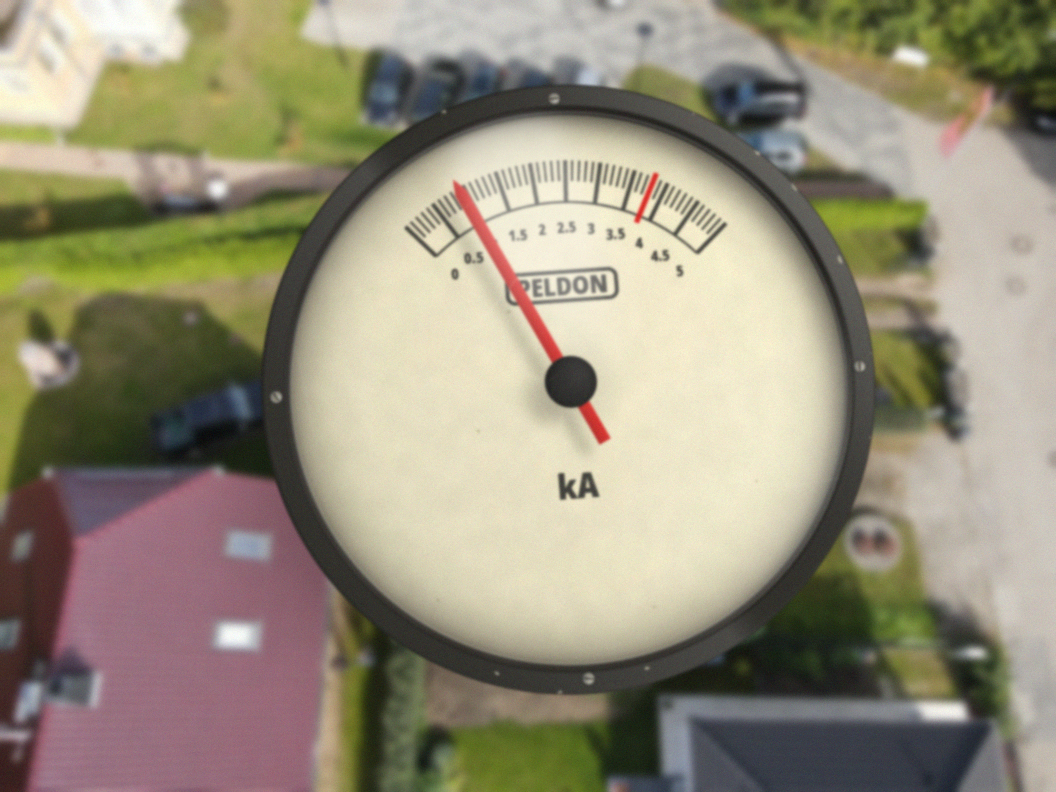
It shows 0.9 (kA)
